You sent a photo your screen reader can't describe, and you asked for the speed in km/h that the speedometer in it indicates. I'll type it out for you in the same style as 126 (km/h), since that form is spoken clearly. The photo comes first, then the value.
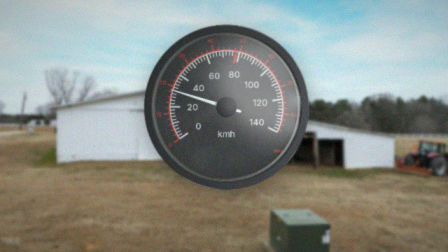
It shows 30 (km/h)
